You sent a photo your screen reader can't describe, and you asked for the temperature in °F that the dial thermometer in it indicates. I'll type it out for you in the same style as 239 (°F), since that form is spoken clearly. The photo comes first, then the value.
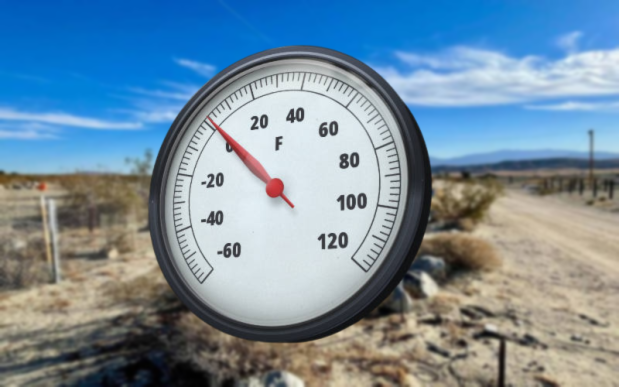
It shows 2 (°F)
